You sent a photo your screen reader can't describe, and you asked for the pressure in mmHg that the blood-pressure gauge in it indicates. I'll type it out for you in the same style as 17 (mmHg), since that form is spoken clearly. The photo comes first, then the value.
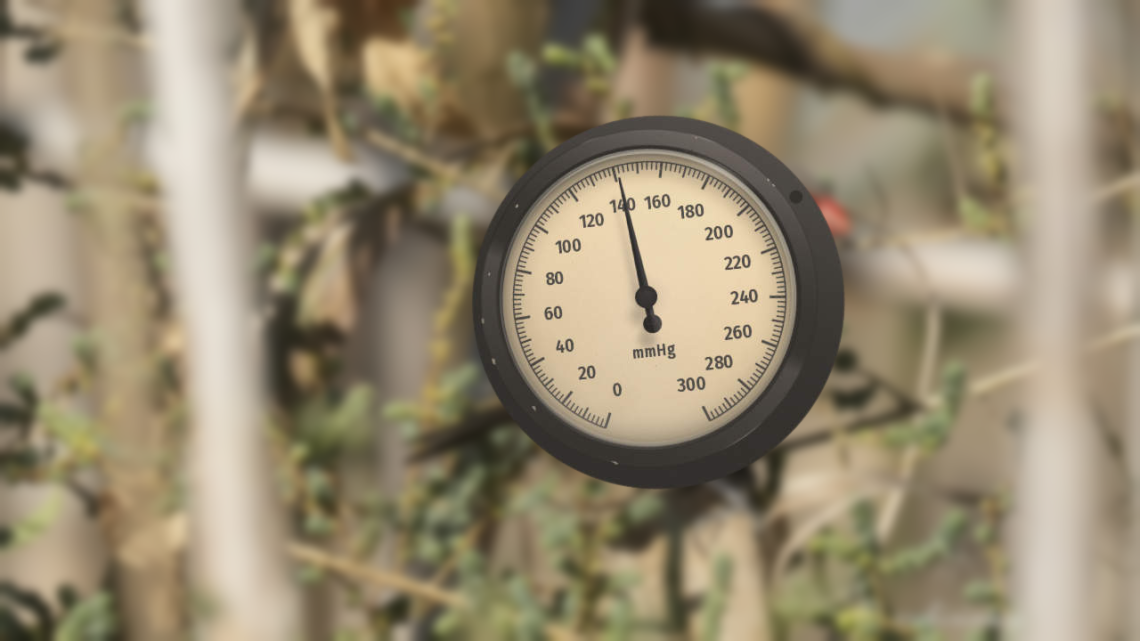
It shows 142 (mmHg)
